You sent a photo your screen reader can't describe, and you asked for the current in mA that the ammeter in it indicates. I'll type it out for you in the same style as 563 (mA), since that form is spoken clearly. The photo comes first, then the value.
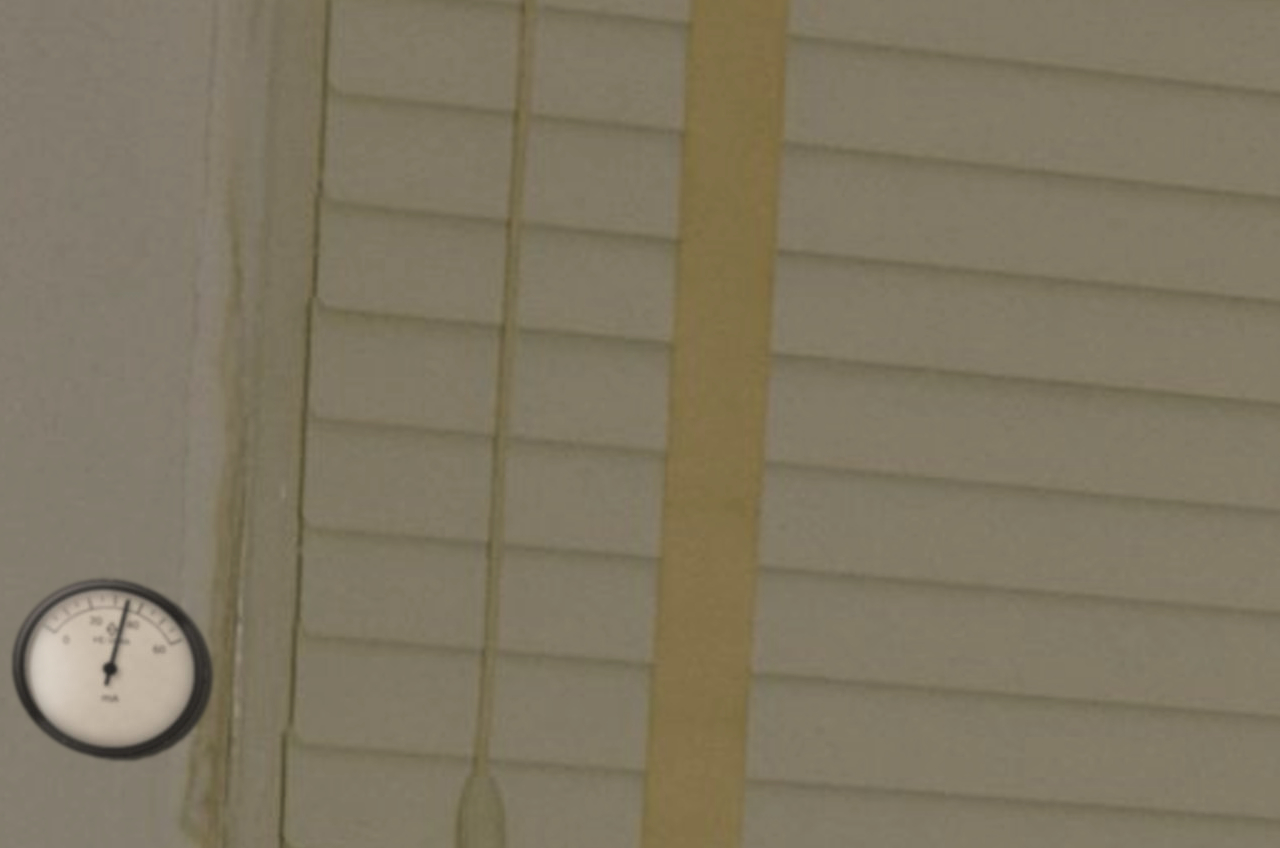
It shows 35 (mA)
